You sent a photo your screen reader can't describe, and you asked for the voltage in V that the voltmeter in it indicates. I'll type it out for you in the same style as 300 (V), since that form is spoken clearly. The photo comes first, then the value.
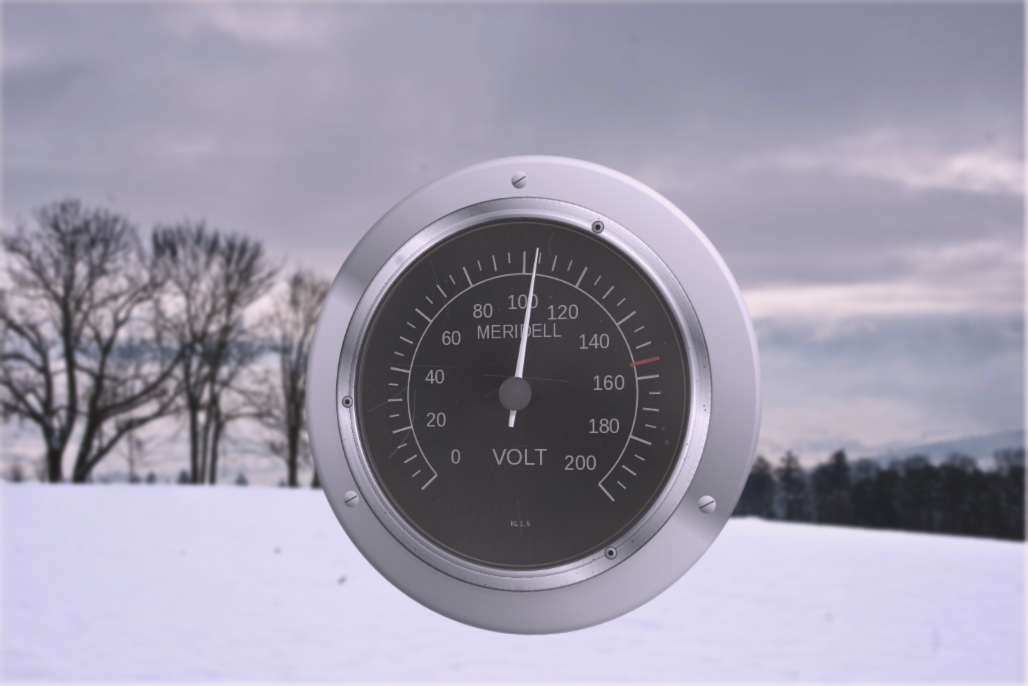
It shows 105 (V)
